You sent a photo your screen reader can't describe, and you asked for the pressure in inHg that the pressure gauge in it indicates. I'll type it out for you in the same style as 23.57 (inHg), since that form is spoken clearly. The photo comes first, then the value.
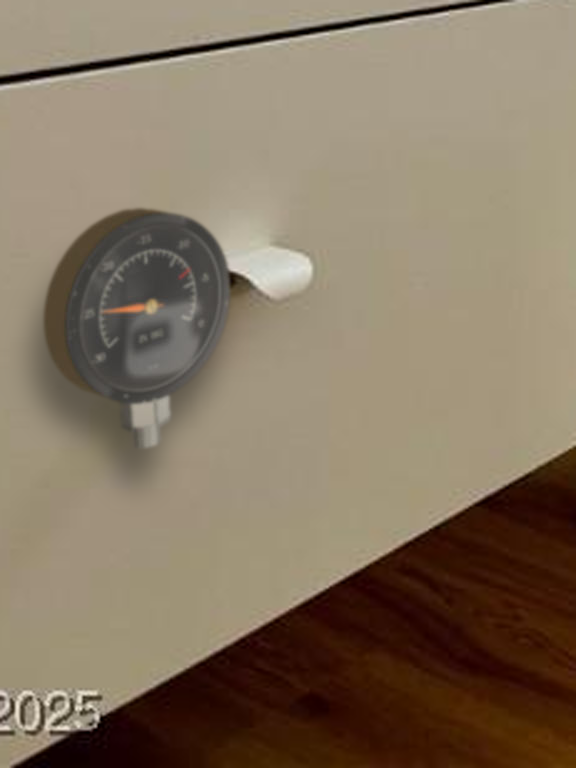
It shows -25 (inHg)
